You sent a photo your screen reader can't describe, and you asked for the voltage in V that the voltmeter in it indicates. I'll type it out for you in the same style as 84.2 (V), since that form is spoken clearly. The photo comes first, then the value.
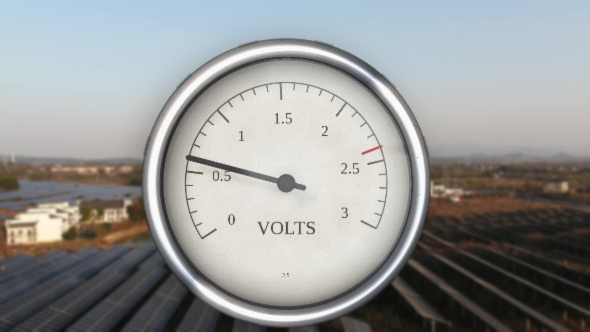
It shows 0.6 (V)
